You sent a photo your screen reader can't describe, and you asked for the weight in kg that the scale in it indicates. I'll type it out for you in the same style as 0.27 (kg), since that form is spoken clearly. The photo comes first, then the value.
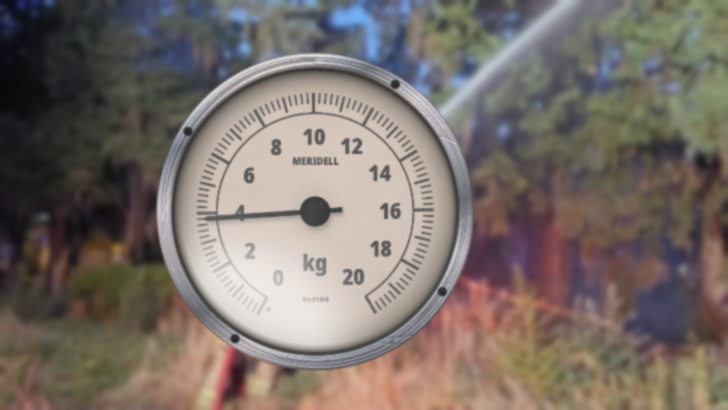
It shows 3.8 (kg)
